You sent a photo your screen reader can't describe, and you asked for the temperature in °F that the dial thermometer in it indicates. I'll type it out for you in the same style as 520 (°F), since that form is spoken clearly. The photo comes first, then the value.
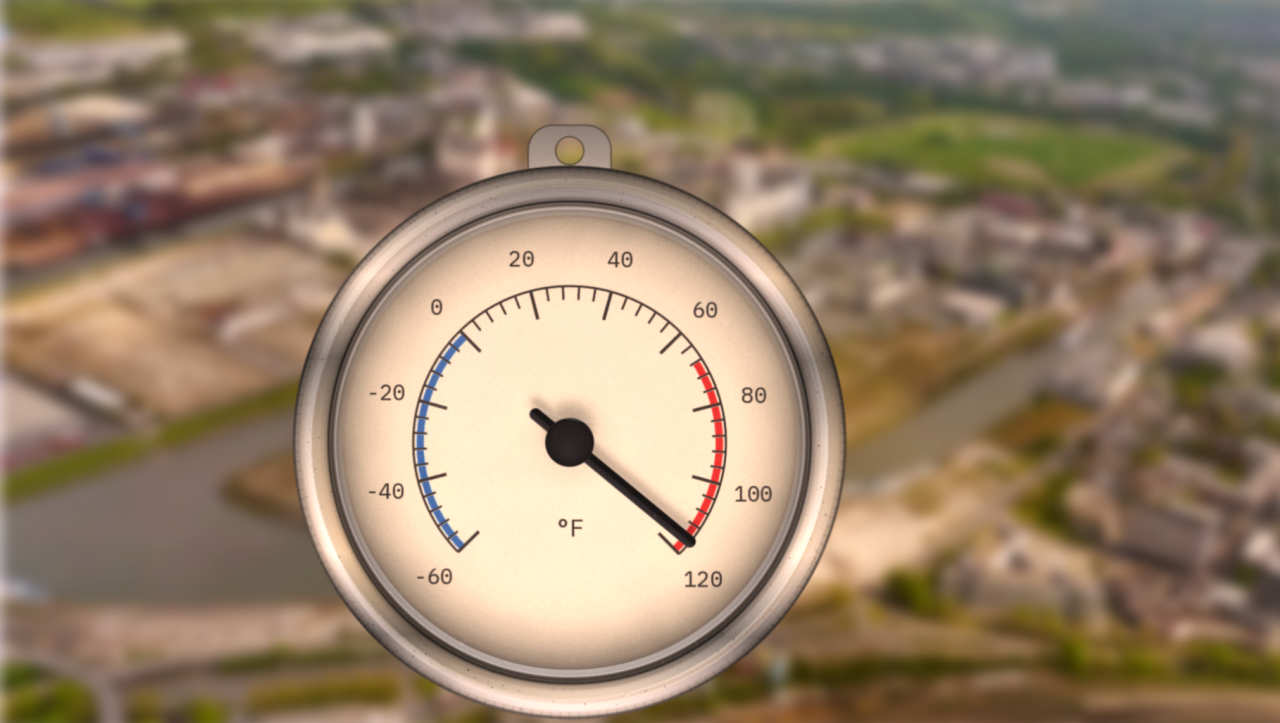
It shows 116 (°F)
